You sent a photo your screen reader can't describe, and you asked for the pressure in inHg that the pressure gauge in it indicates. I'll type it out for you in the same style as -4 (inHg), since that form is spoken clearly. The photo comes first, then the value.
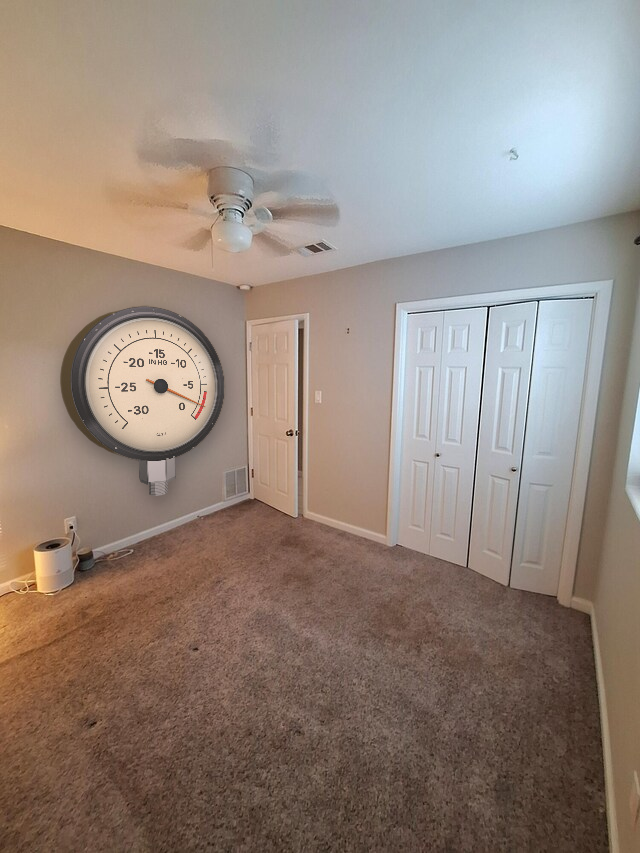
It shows -2 (inHg)
